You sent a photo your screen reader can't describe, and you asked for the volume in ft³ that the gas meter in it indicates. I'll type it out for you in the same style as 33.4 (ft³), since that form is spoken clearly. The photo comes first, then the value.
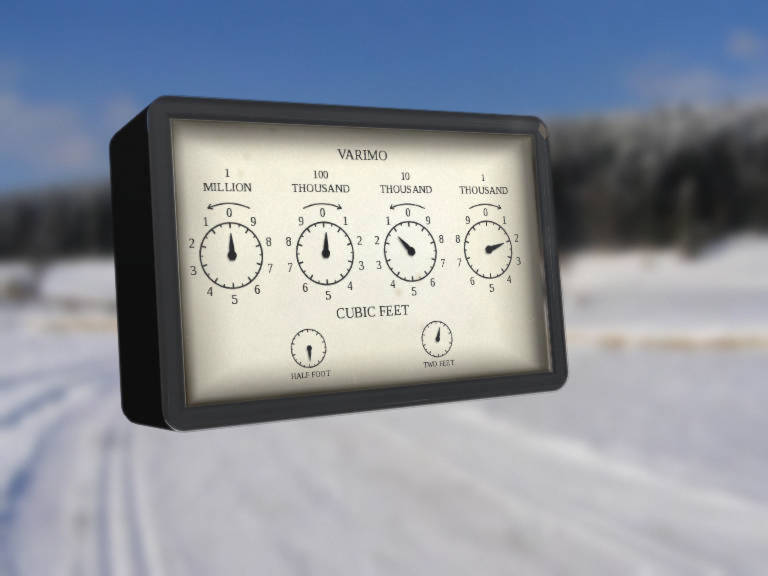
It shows 1200 (ft³)
